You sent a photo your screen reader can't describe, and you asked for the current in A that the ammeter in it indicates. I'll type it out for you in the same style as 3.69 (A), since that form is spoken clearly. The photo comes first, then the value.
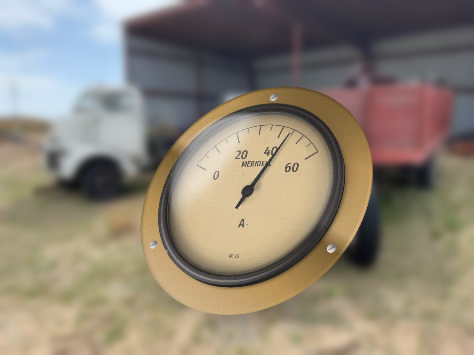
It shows 45 (A)
